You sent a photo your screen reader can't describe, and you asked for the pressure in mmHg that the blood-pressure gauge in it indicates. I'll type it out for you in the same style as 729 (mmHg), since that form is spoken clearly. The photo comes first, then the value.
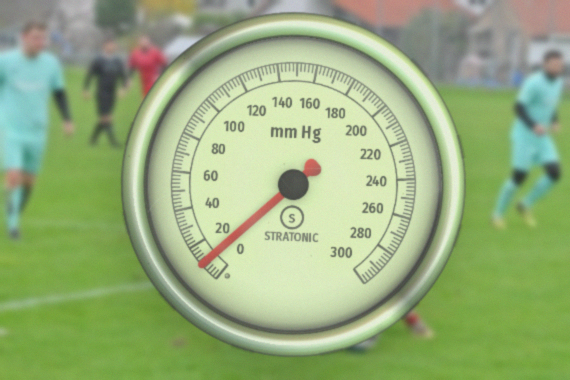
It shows 10 (mmHg)
